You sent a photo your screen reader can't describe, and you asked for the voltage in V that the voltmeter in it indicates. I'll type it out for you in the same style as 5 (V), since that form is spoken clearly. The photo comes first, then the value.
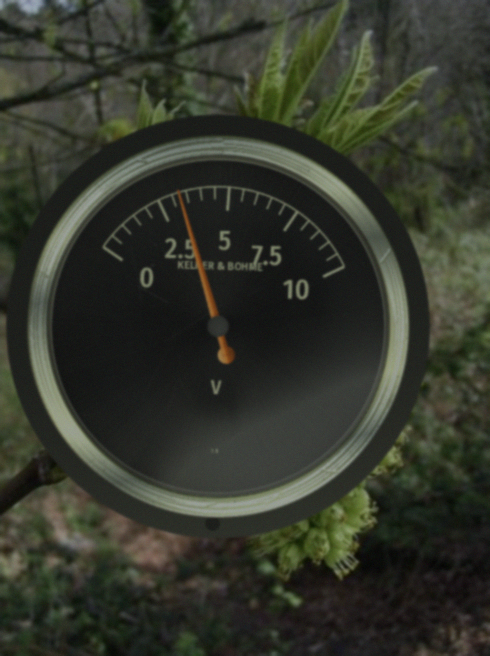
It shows 3.25 (V)
